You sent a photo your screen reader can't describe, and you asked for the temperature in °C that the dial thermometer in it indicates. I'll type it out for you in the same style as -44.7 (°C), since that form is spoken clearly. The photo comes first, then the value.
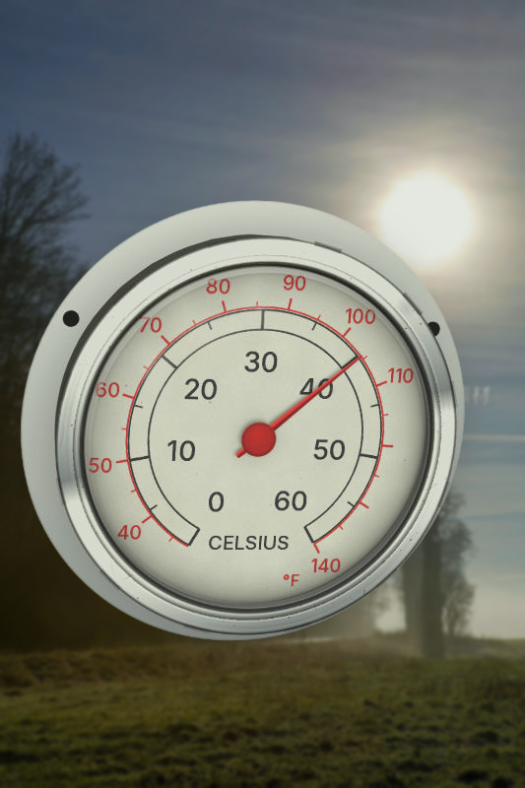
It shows 40 (°C)
